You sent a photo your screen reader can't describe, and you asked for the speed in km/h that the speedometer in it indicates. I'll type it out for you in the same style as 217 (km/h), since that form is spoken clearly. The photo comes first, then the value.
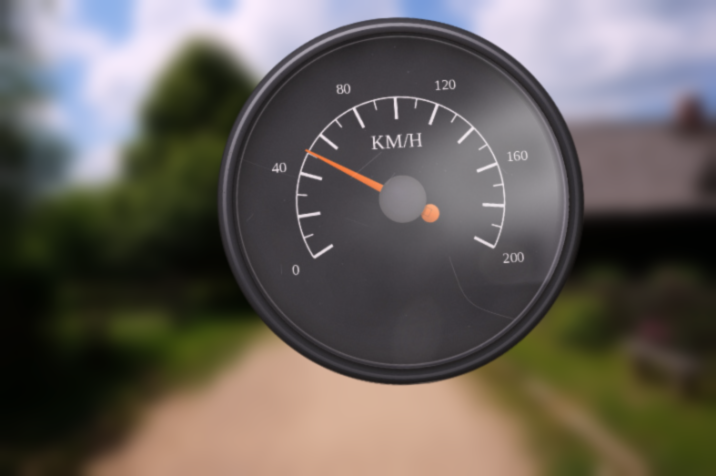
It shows 50 (km/h)
